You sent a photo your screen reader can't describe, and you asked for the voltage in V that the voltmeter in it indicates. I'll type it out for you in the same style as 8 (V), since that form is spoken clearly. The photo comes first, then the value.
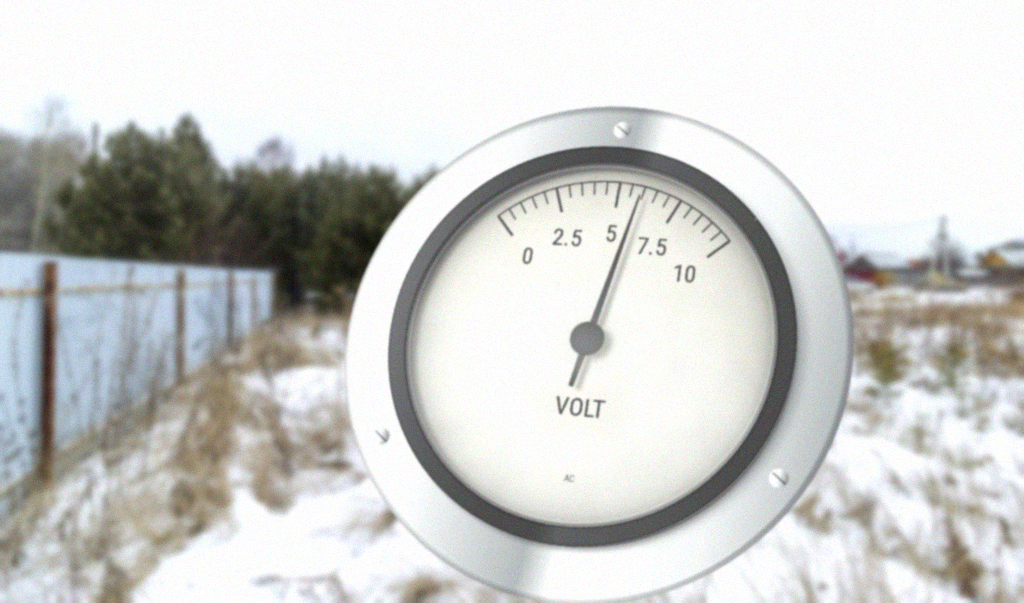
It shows 6 (V)
